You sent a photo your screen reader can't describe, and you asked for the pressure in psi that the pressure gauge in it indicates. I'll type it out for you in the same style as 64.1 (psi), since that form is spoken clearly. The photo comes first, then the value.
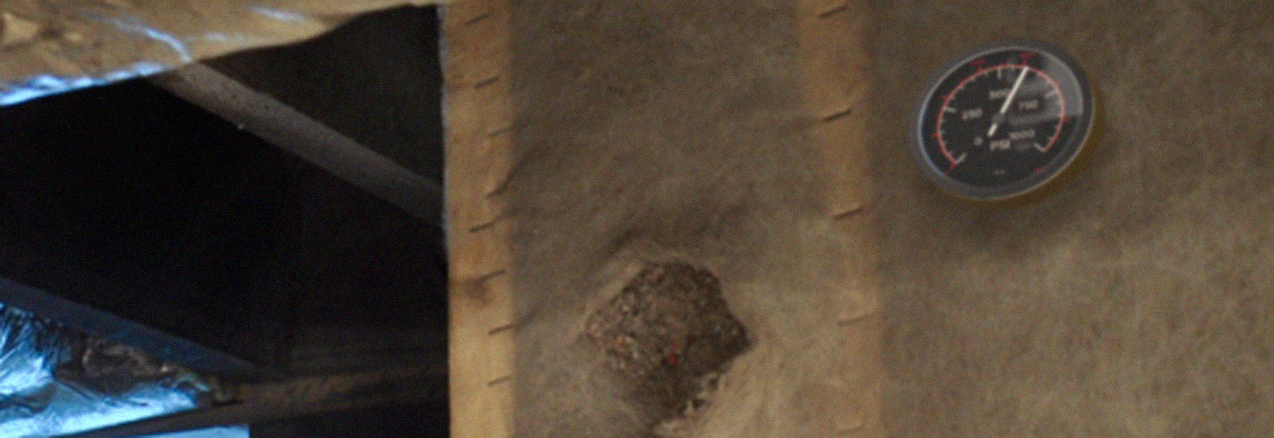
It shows 600 (psi)
